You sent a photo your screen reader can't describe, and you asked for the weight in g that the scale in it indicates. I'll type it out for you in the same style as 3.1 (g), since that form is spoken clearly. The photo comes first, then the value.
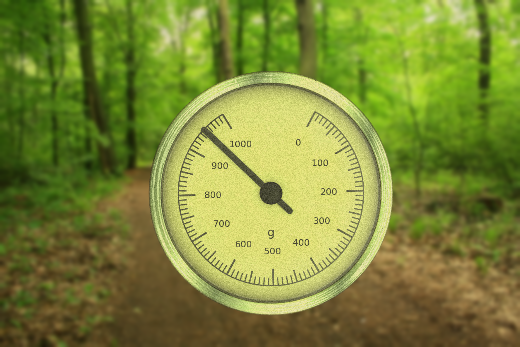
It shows 950 (g)
